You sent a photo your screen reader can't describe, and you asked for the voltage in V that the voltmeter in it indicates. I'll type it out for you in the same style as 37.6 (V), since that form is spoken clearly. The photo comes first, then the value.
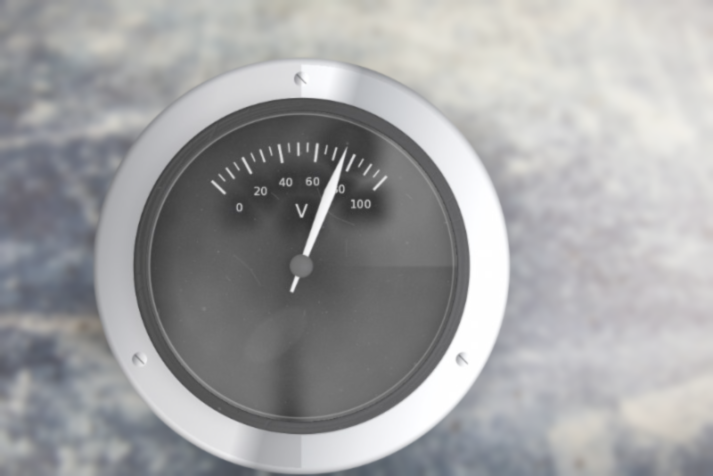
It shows 75 (V)
